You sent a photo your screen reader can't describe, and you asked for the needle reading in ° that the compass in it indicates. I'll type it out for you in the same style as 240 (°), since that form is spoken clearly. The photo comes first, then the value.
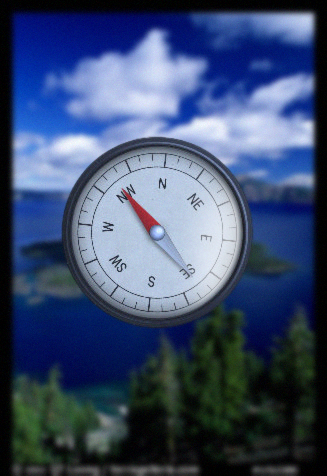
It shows 315 (°)
